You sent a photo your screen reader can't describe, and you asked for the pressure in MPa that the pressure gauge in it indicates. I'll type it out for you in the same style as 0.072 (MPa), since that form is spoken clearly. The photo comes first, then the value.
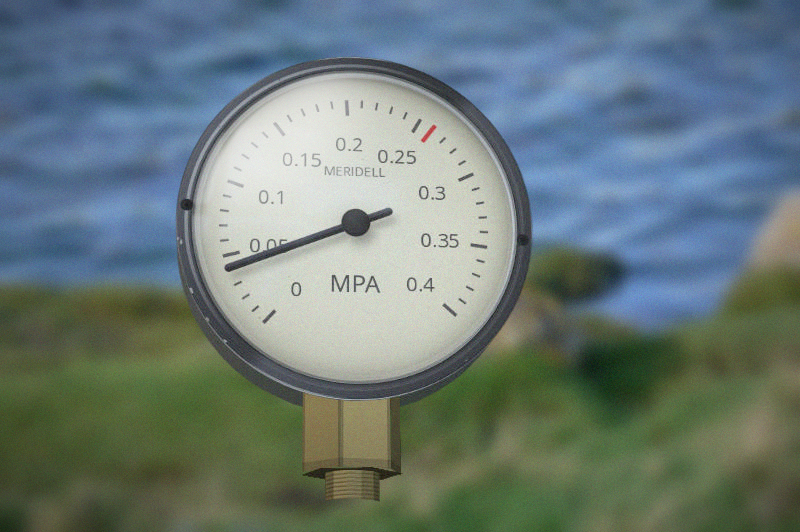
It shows 0.04 (MPa)
